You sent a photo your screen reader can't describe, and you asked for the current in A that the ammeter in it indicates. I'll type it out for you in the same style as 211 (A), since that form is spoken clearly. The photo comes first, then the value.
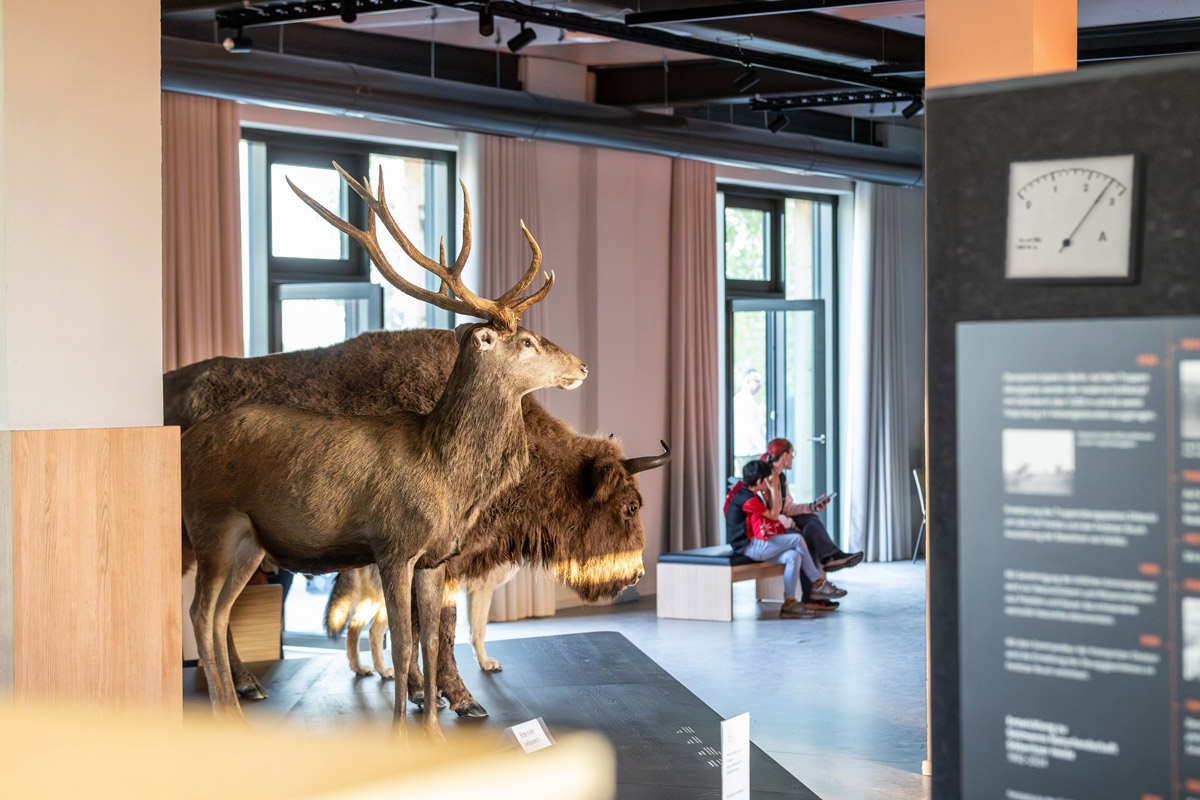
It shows 2.6 (A)
